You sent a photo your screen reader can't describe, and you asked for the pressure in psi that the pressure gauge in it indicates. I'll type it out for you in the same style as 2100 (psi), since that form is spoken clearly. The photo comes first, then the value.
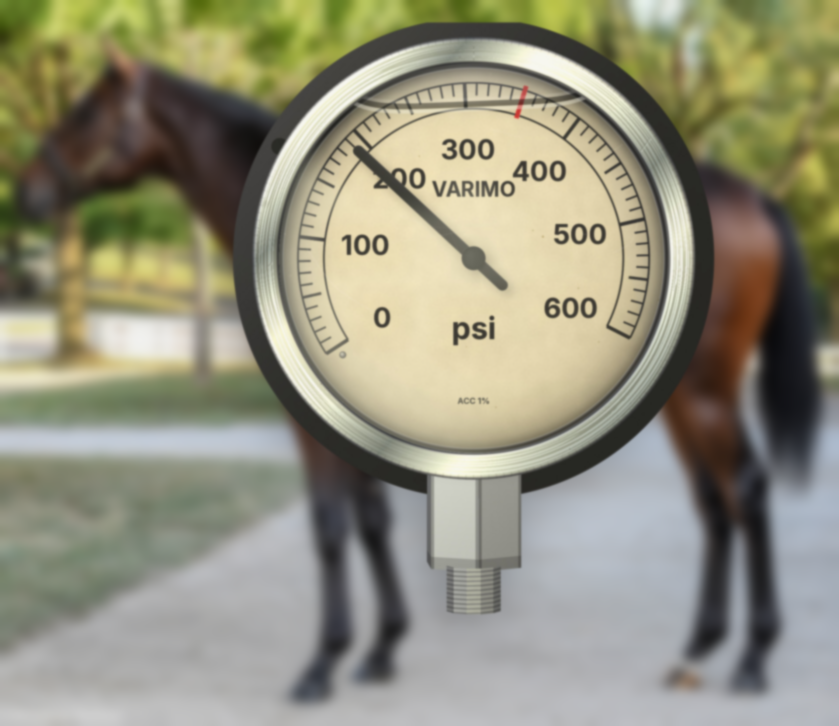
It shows 190 (psi)
